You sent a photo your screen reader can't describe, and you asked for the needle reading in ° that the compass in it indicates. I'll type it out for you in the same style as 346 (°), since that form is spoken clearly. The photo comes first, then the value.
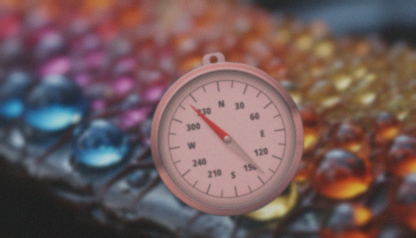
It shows 322.5 (°)
